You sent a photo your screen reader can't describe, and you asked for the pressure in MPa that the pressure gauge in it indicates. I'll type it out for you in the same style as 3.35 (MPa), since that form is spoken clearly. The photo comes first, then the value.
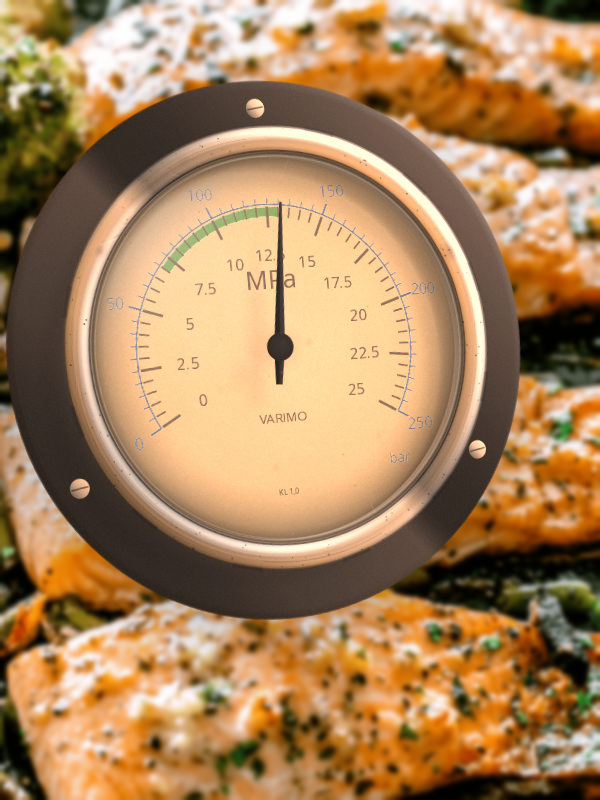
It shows 13 (MPa)
